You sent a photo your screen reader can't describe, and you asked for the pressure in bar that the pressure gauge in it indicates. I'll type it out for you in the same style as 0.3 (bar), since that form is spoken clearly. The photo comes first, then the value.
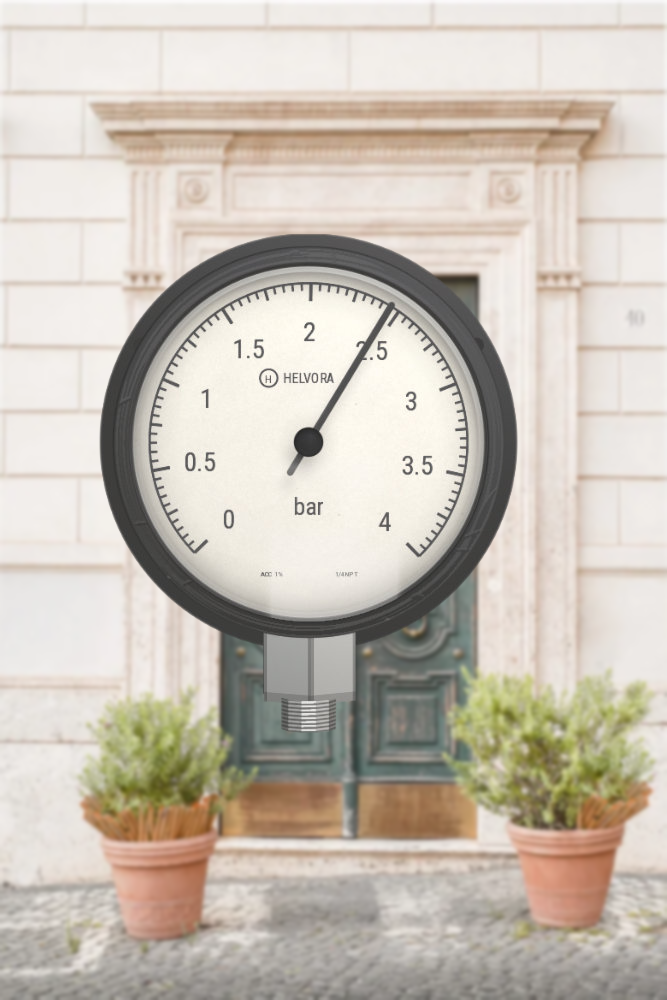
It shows 2.45 (bar)
